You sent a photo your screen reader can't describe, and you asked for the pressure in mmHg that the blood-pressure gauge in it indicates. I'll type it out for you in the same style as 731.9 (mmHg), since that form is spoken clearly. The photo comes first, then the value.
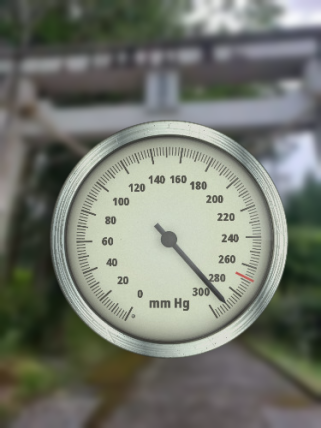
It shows 290 (mmHg)
